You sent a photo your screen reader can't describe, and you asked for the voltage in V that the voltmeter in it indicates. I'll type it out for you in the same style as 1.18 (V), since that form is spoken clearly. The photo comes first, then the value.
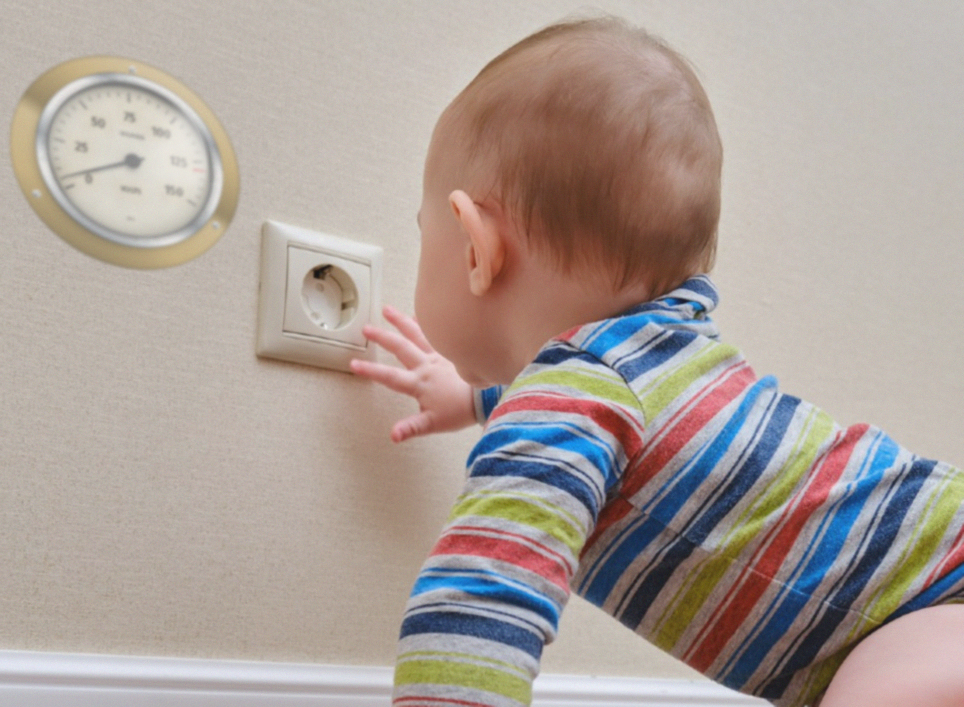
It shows 5 (V)
